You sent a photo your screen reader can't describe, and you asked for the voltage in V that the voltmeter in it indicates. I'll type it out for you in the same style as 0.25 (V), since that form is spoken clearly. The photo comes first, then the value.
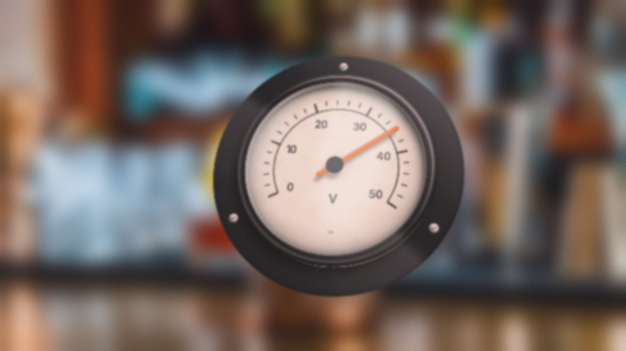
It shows 36 (V)
